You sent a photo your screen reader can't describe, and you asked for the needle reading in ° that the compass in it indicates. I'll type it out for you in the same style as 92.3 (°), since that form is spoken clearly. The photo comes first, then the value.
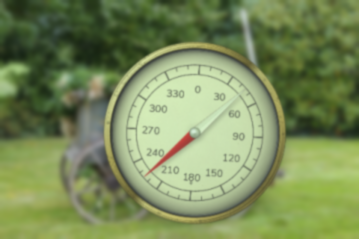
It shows 225 (°)
